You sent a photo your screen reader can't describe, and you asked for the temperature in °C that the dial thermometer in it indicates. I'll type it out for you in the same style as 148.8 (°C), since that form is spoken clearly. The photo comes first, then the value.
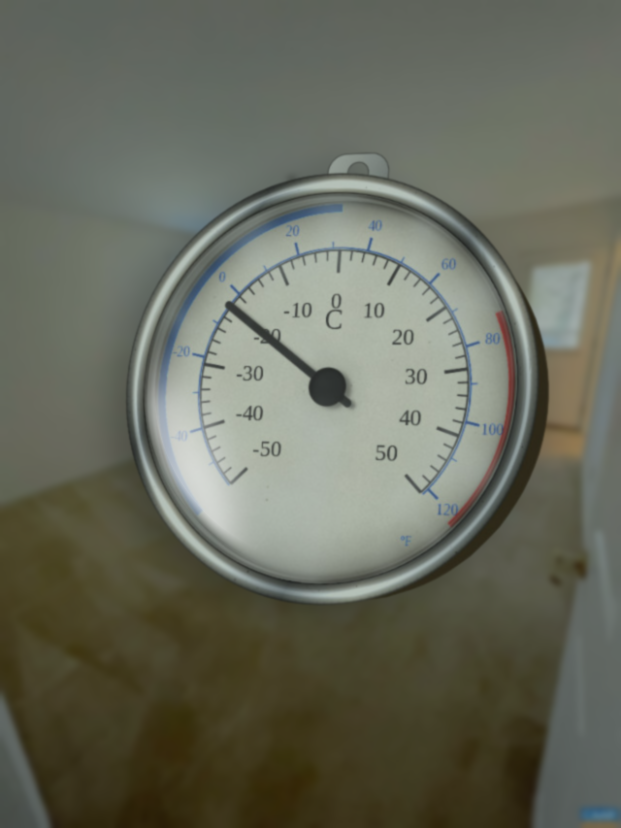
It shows -20 (°C)
